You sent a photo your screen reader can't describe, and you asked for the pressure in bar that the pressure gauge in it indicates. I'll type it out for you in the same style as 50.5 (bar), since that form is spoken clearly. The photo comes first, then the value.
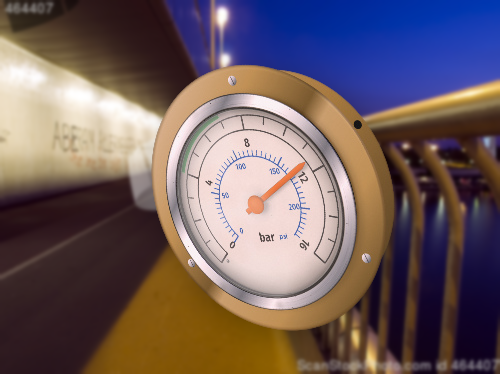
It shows 11.5 (bar)
